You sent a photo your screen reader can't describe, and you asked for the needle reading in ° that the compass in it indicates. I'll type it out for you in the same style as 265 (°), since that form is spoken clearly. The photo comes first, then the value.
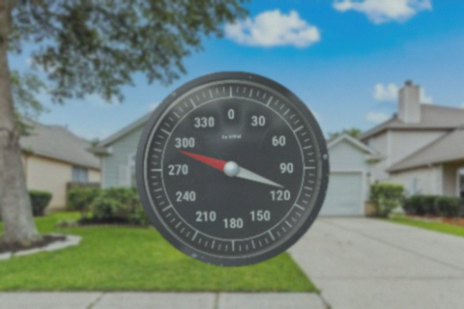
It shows 290 (°)
